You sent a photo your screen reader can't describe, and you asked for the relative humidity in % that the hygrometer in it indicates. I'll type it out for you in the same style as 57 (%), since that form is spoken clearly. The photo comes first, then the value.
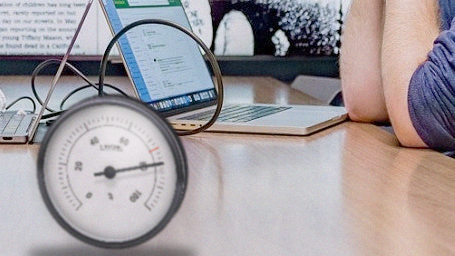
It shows 80 (%)
